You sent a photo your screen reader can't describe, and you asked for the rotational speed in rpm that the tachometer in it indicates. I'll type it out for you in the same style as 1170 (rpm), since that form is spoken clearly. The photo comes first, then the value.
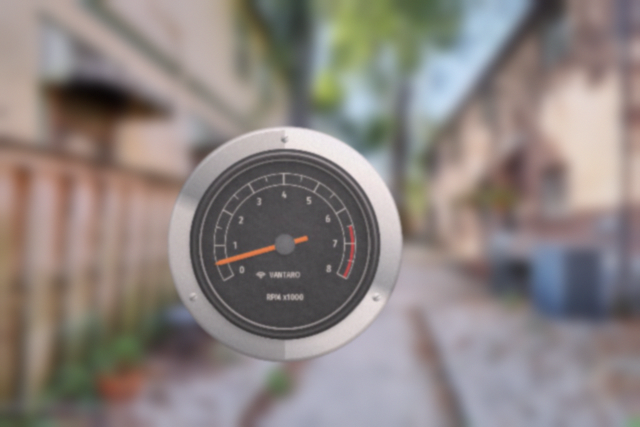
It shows 500 (rpm)
